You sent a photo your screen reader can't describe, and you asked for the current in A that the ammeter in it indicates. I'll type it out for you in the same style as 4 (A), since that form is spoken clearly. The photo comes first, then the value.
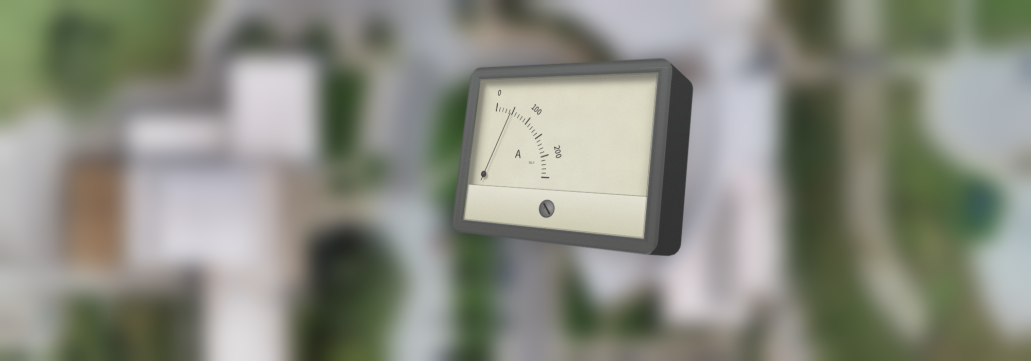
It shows 50 (A)
